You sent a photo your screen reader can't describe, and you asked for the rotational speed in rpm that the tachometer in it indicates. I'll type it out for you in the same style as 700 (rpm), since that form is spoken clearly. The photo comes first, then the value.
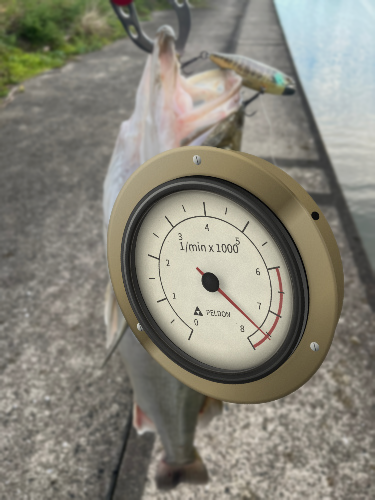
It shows 7500 (rpm)
